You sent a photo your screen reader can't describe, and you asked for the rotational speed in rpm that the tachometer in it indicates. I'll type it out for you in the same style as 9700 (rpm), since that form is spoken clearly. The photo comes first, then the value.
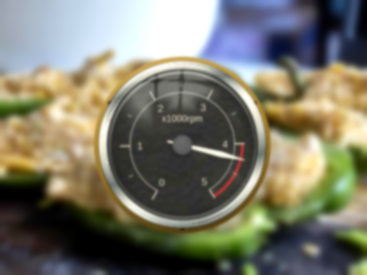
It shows 4250 (rpm)
